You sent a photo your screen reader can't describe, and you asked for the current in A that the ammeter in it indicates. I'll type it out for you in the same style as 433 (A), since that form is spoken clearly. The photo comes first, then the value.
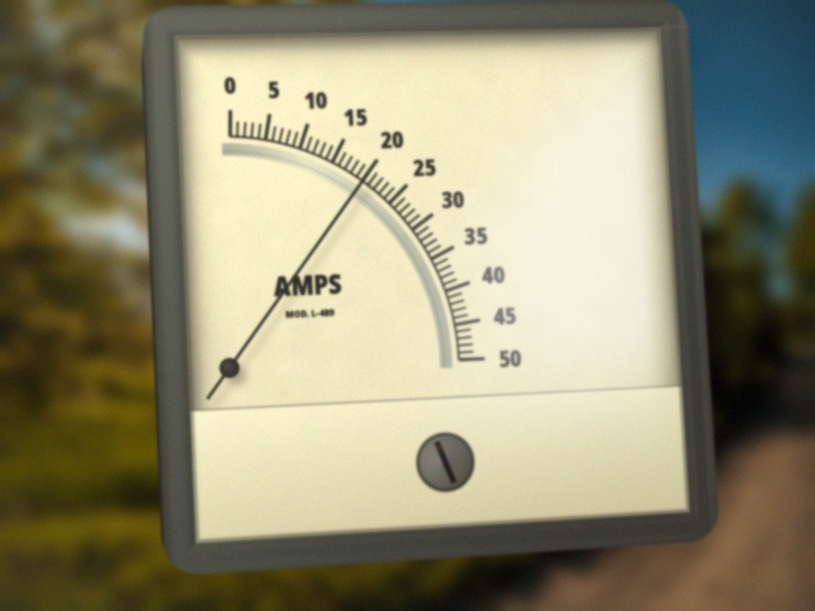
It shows 20 (A)
